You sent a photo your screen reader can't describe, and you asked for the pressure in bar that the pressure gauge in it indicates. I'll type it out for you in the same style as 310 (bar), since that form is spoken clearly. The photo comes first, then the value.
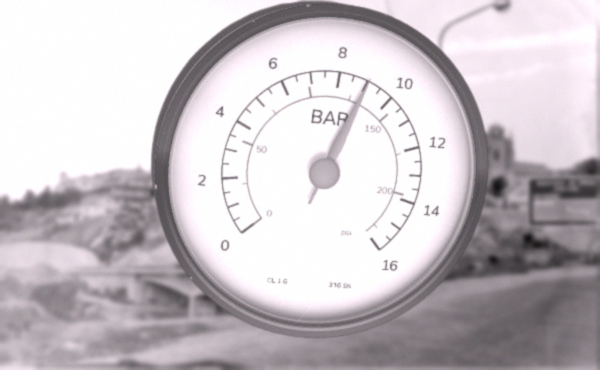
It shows 9 (bar)
